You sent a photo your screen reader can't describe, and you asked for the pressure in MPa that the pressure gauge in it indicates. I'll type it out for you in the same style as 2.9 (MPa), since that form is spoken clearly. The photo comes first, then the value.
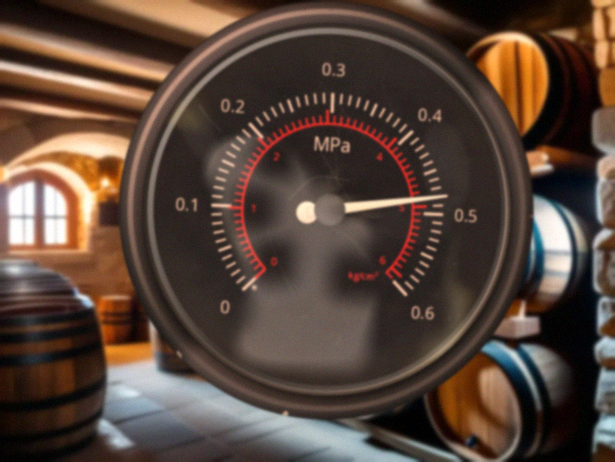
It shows 0.48 (MPa)
